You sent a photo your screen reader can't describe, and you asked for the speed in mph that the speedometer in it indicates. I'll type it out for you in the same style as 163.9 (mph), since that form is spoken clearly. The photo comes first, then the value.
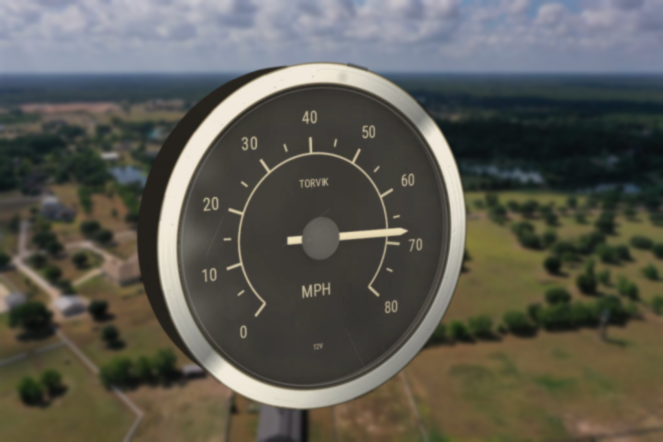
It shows 67.5 (mph)
